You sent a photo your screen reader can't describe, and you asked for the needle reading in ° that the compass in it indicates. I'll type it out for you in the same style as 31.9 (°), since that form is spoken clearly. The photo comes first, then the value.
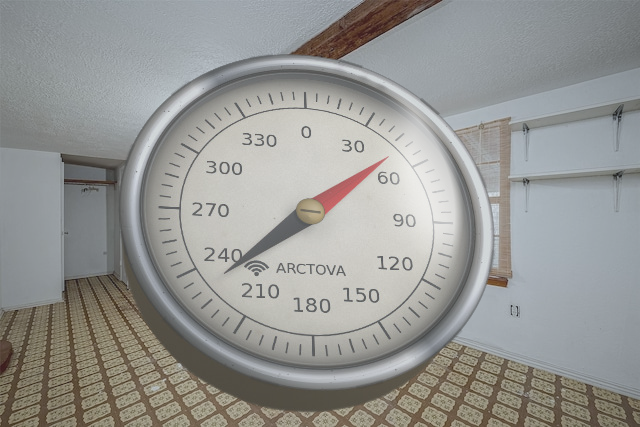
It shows 50 (°)
